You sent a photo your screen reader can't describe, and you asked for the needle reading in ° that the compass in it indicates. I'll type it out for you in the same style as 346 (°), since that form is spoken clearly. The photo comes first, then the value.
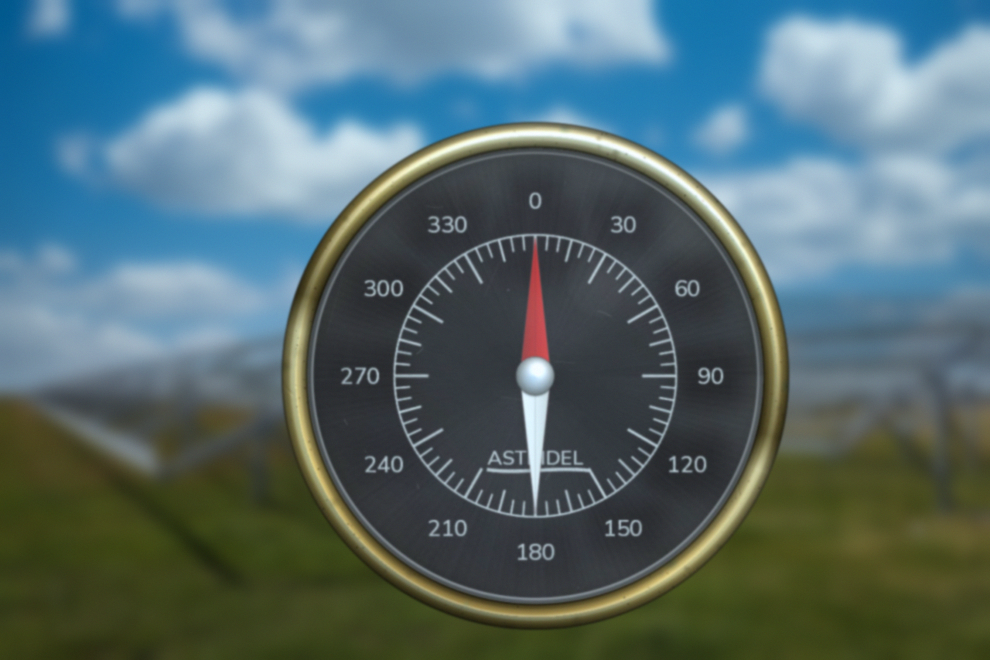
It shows 0 (°)
